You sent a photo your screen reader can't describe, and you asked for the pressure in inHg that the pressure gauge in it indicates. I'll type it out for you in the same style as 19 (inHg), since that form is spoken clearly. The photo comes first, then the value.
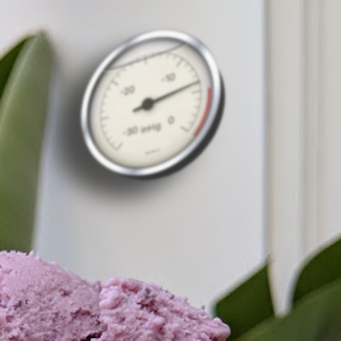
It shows -6 (inHg)
